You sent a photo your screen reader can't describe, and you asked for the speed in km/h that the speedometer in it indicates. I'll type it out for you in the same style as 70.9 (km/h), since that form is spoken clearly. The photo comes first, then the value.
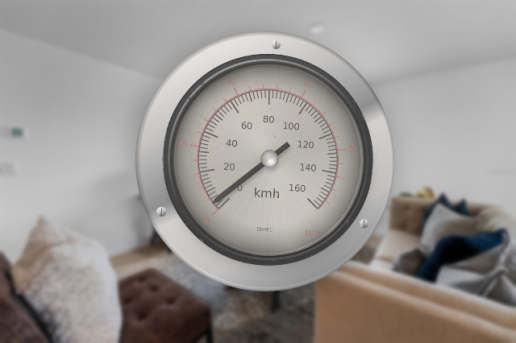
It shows 4 (km/h)
